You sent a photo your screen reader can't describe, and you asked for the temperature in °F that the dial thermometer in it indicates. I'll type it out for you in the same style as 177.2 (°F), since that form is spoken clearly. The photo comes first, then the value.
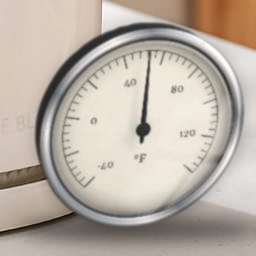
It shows 52 (°F)
